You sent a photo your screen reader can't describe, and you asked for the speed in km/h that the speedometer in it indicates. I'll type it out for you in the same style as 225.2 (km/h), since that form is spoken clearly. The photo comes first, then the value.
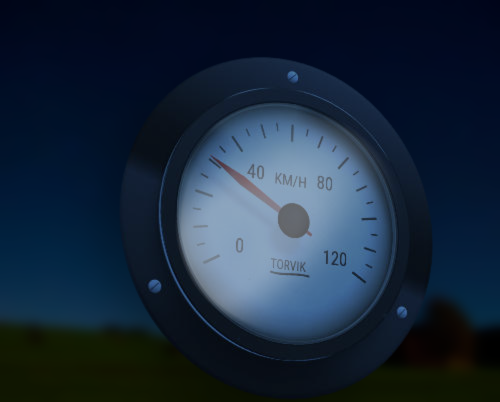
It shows 30 (km/h)
